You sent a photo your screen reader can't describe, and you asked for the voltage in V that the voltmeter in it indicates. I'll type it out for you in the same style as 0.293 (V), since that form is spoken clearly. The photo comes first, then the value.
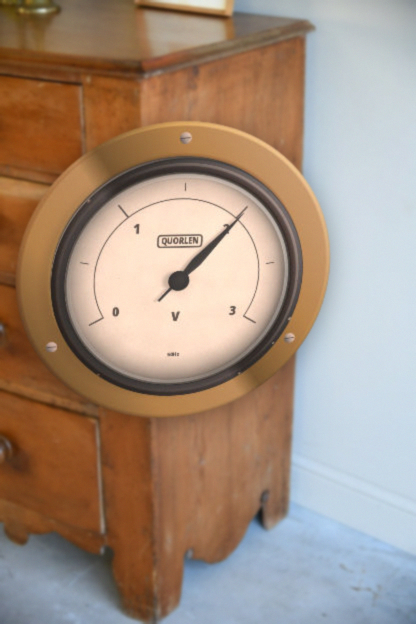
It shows 2 (V)
